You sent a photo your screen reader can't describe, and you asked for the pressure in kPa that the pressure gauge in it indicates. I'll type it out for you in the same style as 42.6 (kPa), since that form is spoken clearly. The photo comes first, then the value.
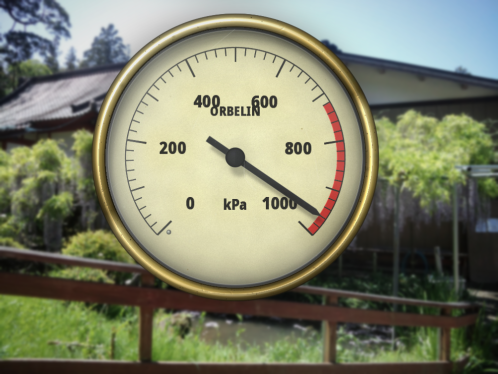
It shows 960 (kPa)
